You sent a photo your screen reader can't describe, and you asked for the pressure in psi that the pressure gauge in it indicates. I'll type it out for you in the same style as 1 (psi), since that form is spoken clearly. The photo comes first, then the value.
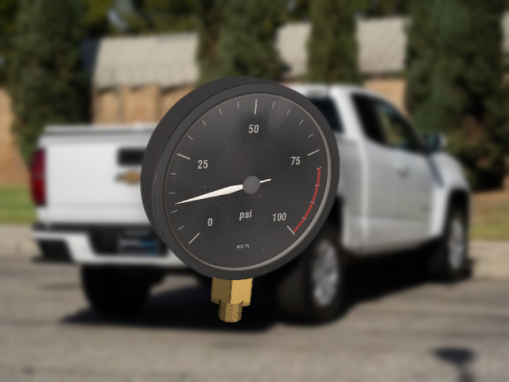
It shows 12.5 (psi)
